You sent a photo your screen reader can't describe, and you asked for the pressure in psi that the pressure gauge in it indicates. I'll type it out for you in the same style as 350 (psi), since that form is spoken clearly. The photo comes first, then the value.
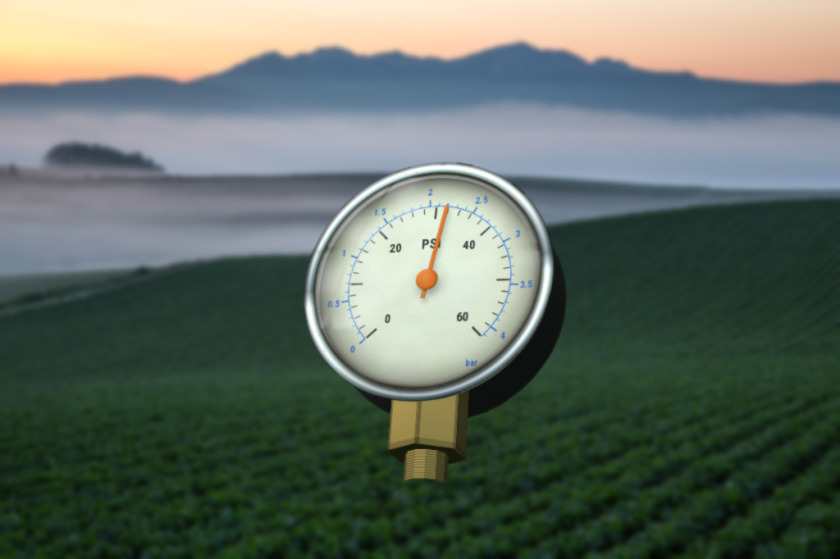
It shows 32 (psi)
